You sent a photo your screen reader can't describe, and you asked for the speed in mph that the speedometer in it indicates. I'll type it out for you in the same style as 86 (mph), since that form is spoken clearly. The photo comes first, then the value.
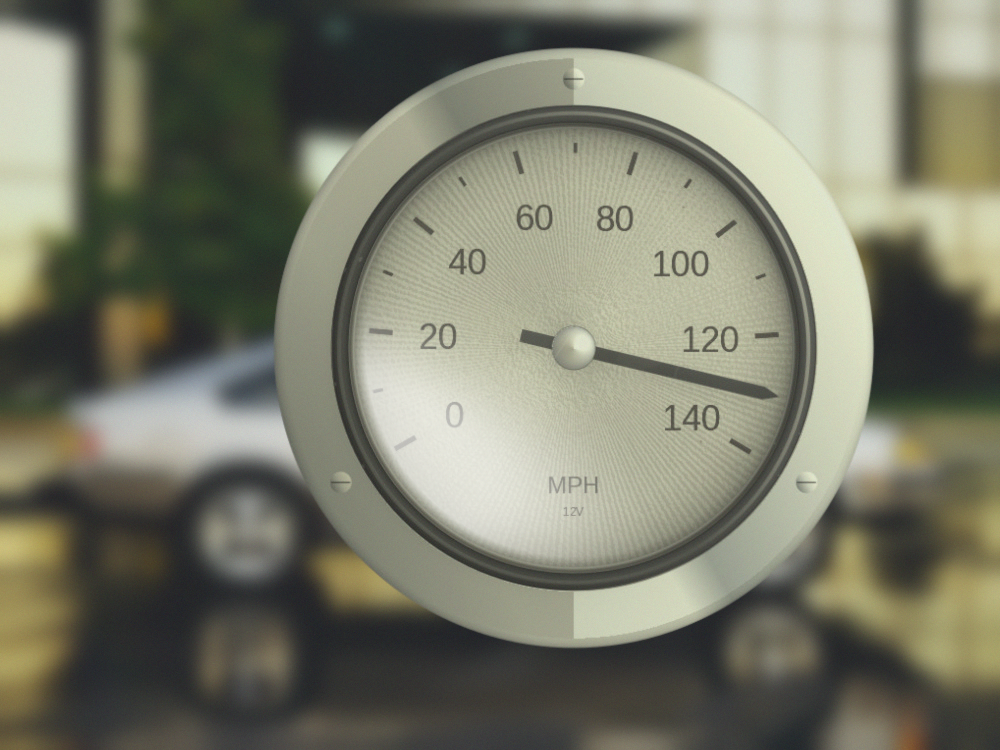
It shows 130 (mph)
